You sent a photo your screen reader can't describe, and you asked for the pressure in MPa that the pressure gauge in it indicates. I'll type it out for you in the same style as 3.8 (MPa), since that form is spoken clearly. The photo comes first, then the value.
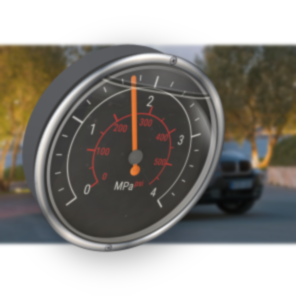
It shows 1.7 (MPa)
